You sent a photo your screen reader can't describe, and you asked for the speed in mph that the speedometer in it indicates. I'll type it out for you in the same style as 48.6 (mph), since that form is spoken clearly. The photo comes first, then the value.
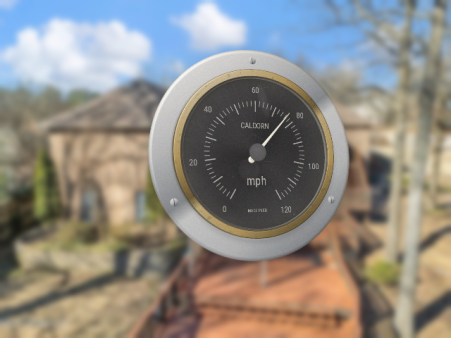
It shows 76 (mph)
